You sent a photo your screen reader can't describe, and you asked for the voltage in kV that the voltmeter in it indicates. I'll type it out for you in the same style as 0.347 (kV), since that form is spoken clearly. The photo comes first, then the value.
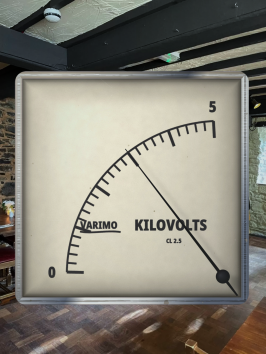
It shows 3 (kV)
